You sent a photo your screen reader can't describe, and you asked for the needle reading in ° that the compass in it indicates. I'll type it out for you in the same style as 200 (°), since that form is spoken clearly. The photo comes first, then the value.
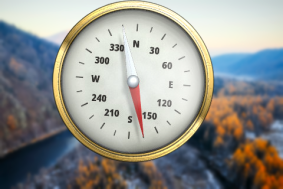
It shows 165 (°)
